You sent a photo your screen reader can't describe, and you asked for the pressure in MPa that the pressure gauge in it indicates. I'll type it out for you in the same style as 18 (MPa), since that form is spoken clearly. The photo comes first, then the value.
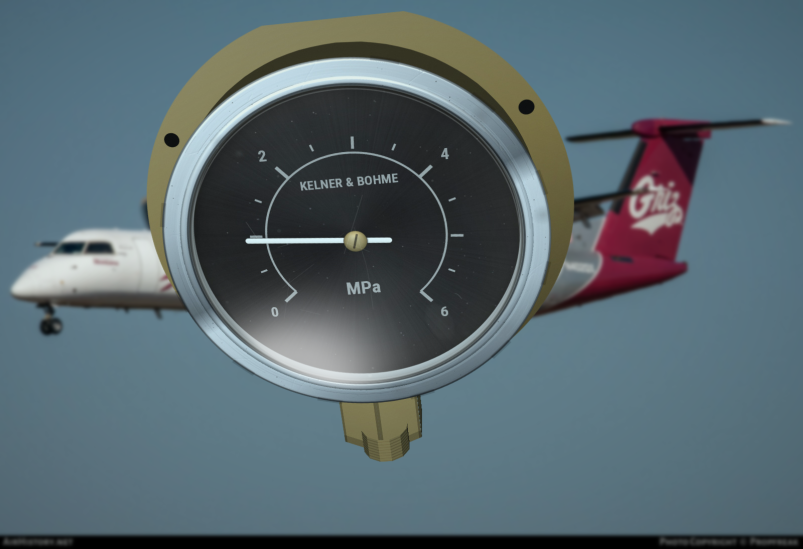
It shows 1 (MPa)
